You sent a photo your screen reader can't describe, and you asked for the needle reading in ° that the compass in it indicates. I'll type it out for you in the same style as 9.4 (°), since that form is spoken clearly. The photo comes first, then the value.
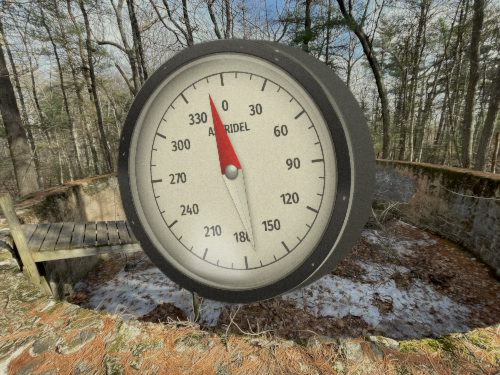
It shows 350 (°)
